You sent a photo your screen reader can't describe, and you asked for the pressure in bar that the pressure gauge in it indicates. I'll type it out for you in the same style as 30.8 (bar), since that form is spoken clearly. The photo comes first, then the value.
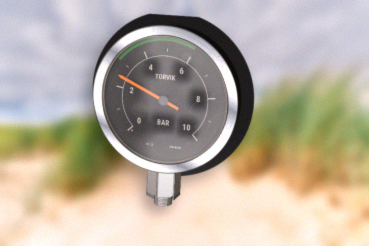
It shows 2.5 (bar)
